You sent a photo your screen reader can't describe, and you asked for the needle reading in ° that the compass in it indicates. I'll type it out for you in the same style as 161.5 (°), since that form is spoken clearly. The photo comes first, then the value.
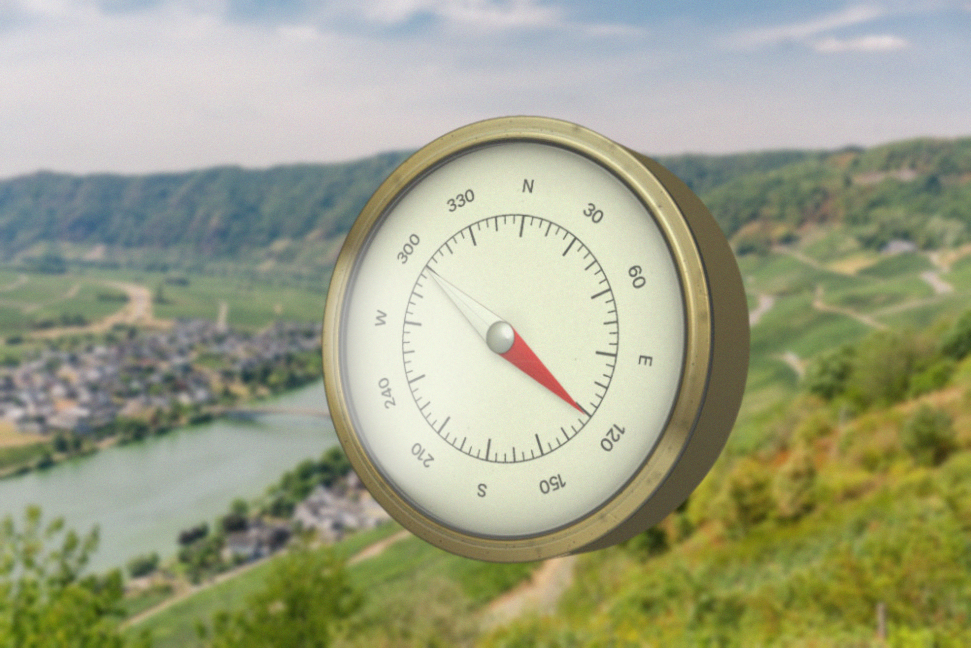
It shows 120 (°)
